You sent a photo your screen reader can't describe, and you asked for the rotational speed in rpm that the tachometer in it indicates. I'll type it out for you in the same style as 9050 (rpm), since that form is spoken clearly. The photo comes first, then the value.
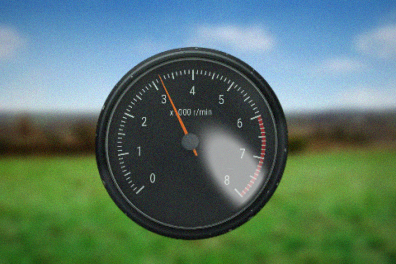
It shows 3200 (rpm)
